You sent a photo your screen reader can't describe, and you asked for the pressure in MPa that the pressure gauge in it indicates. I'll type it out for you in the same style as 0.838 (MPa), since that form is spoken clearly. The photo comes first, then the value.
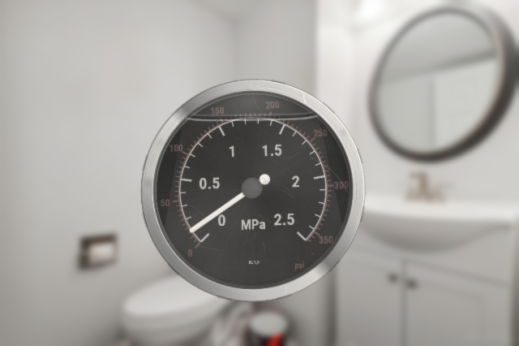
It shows 0.1 (MPa)
